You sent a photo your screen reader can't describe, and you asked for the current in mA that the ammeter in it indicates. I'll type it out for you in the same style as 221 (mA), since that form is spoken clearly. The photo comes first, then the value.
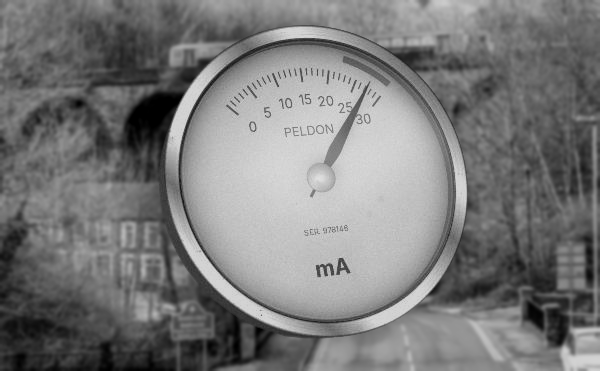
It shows 27 (mA)
